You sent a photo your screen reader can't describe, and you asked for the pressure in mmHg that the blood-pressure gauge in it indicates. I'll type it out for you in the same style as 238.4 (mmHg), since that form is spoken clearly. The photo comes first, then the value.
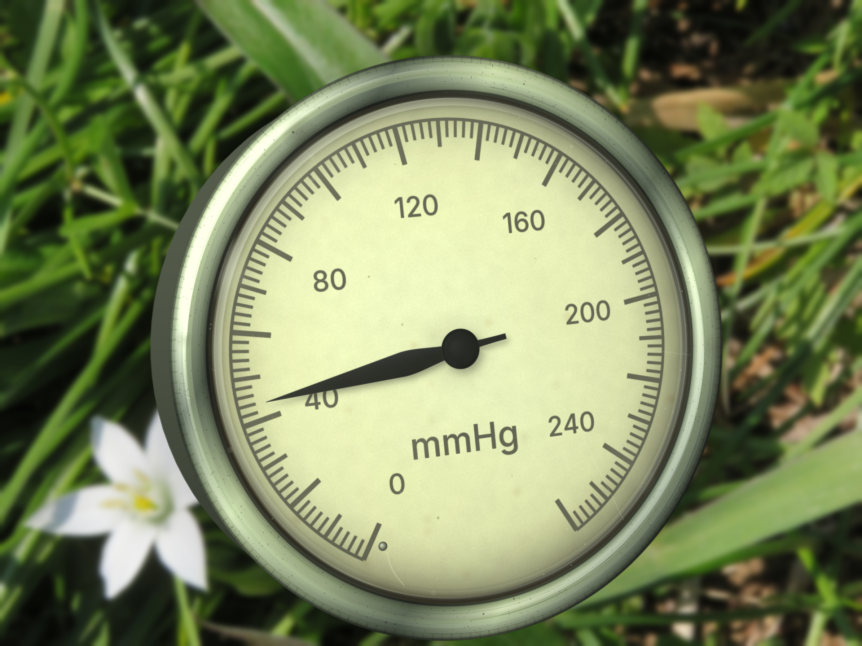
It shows 44 (mmHg)
